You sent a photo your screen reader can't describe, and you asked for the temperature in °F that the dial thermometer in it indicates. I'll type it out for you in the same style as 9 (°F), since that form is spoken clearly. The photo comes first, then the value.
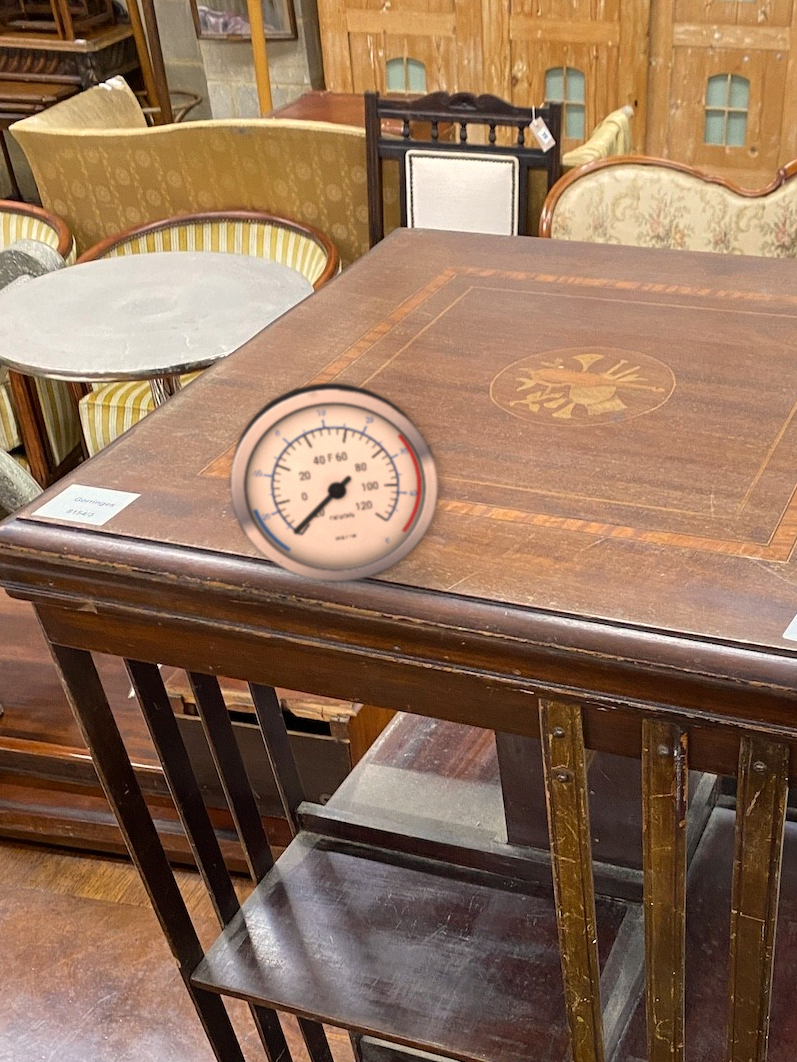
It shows -16 (°F)
